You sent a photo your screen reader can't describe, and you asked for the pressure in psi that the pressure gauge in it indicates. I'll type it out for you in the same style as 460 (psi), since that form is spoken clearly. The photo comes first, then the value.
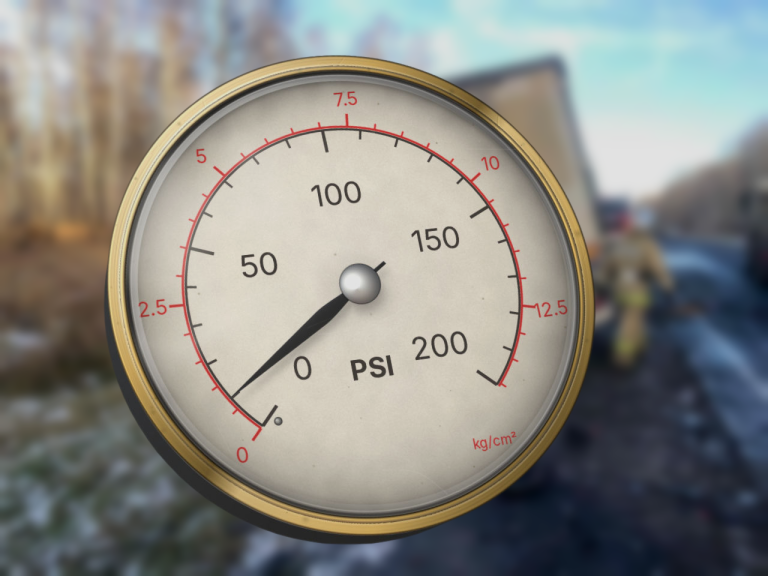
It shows 10 (psi)
